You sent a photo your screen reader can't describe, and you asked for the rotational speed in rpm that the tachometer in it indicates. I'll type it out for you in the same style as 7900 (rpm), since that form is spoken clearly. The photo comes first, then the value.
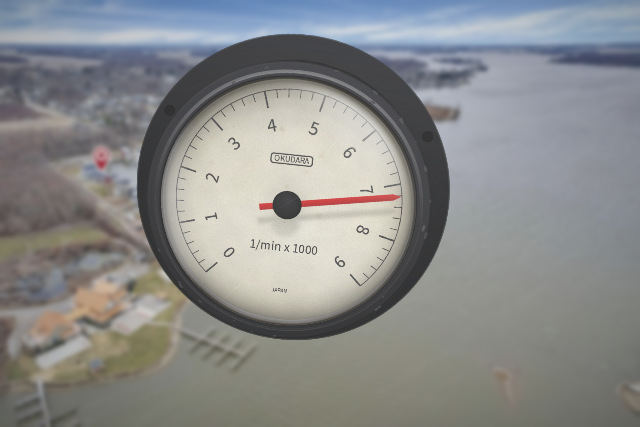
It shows 7200 (rpm)
